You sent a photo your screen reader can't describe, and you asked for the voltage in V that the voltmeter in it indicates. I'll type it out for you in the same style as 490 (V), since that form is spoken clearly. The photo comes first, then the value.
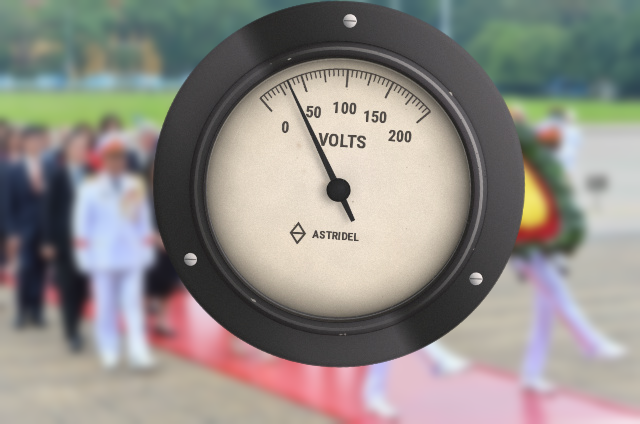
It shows 35 (V)
